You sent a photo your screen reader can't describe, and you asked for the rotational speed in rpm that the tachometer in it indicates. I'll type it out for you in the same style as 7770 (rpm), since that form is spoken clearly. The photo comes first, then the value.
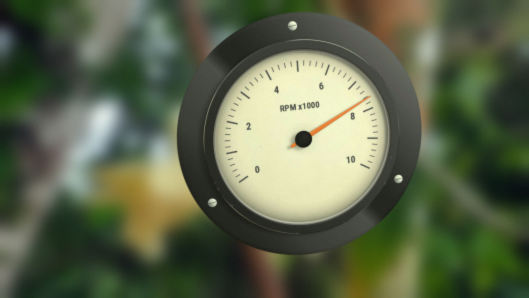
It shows 7600 (rpm)
